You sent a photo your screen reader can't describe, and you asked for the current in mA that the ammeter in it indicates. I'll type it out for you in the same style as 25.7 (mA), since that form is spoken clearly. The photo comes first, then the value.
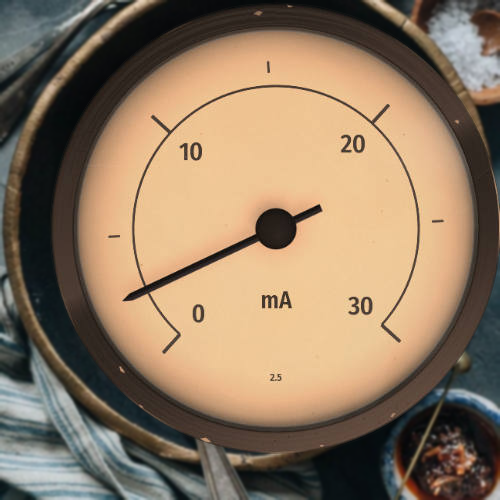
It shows 2.5 (mA)
